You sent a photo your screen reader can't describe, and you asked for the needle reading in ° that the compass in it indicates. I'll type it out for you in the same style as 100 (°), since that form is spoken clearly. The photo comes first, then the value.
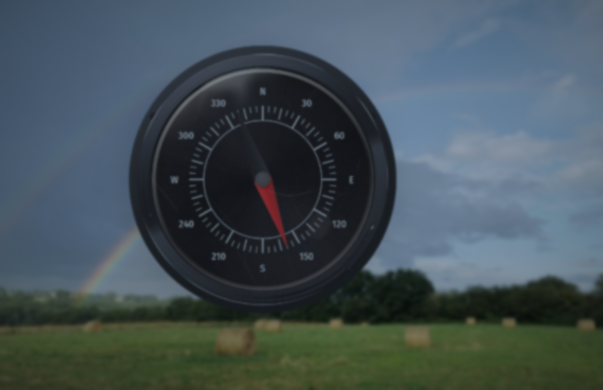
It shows 160 (°)
